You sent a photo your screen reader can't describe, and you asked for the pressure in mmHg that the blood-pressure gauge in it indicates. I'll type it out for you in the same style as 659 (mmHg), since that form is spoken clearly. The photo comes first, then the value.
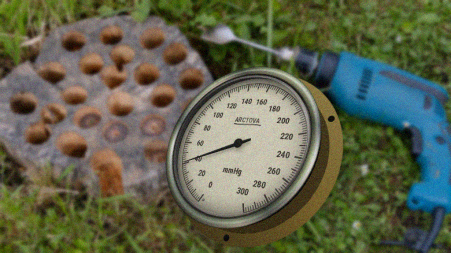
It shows 40 (mmHg)
